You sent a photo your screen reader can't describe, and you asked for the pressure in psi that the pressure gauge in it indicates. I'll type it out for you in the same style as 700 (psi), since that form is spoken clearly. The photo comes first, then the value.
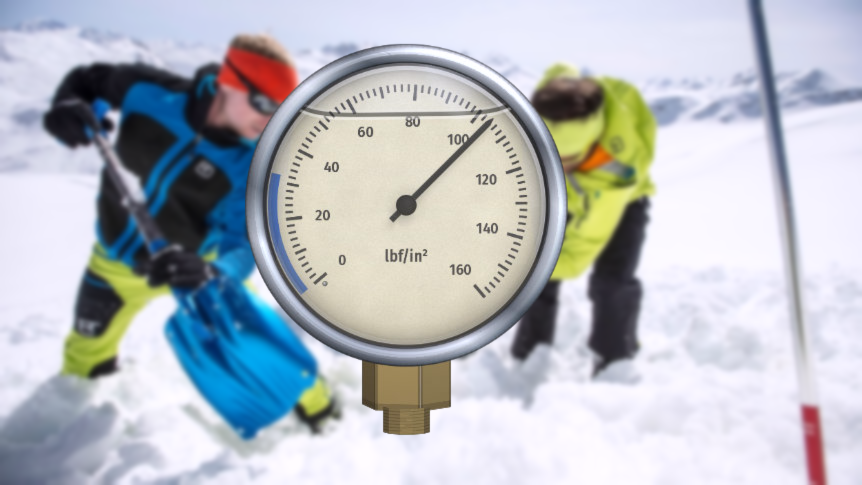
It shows 104 (psi)
